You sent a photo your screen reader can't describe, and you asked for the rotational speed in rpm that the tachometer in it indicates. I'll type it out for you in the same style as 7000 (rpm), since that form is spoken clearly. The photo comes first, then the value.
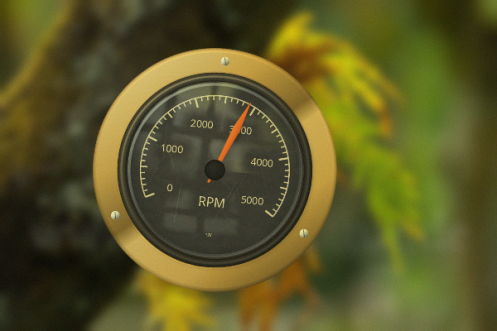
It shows 2900 (rpm)
